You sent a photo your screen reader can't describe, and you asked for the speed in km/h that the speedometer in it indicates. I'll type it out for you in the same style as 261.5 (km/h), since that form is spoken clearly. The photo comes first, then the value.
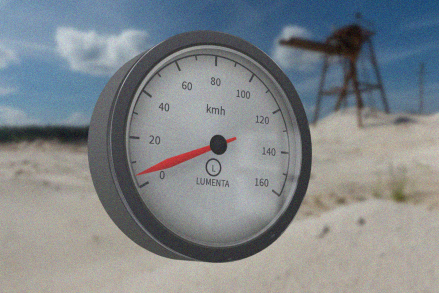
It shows 5 (km/h)
